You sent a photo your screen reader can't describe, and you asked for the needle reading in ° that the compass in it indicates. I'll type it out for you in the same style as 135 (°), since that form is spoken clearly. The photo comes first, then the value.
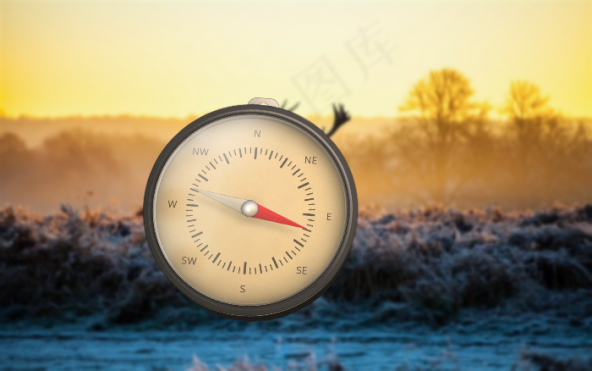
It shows 105 (°)
